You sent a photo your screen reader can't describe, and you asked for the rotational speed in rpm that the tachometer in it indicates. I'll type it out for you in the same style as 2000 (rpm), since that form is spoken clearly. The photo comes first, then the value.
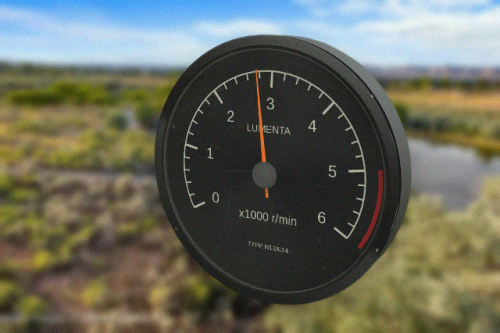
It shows 2800 (rpm)
